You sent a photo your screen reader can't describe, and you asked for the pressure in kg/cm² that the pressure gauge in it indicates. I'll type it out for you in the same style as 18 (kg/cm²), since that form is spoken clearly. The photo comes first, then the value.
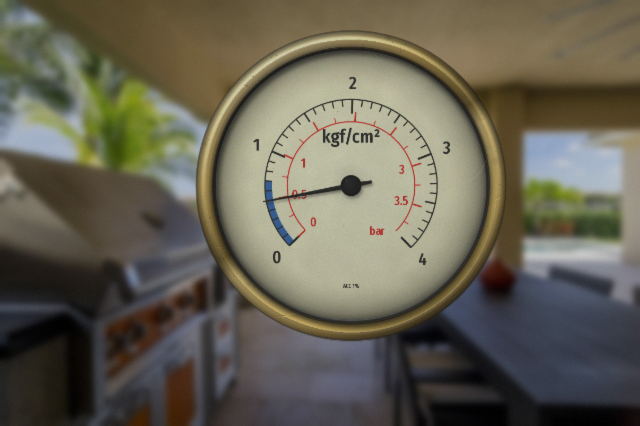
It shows 0.5 (kg/cm²)
